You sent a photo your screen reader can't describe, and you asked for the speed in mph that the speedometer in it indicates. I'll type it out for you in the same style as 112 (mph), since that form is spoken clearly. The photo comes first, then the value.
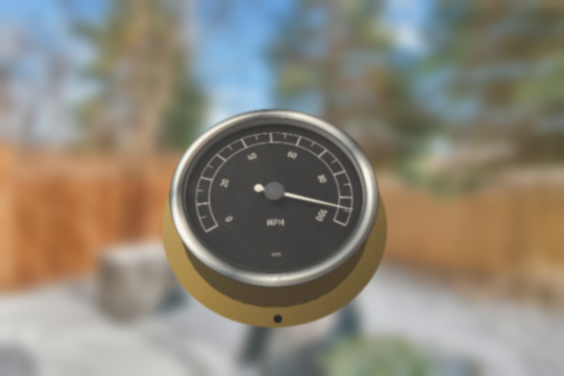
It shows 95 (mph)
